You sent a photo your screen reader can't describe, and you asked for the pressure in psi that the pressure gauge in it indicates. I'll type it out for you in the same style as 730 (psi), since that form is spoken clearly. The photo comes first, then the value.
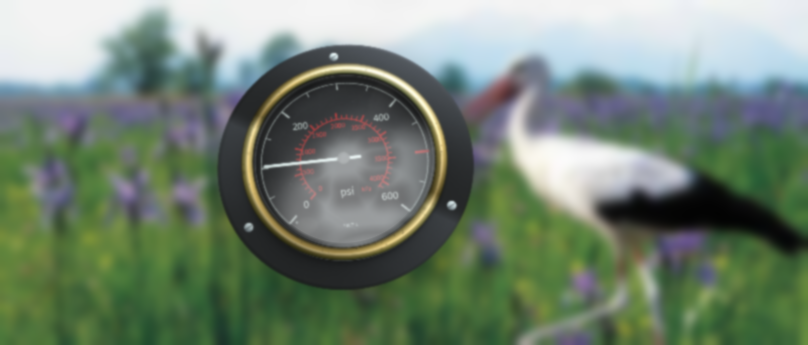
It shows 100 (psi)
